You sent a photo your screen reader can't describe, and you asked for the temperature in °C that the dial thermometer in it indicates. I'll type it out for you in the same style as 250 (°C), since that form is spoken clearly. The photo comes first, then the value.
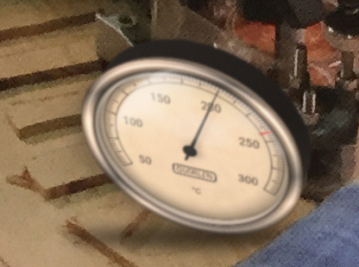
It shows 200 (°C)
